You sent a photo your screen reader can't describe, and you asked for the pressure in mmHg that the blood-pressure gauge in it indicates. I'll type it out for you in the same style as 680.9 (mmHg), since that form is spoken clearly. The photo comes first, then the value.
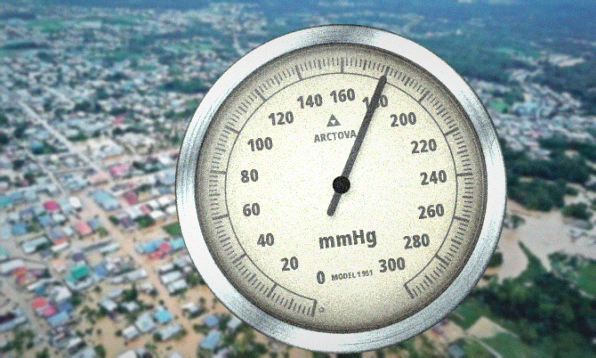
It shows 180 (mmHg)
